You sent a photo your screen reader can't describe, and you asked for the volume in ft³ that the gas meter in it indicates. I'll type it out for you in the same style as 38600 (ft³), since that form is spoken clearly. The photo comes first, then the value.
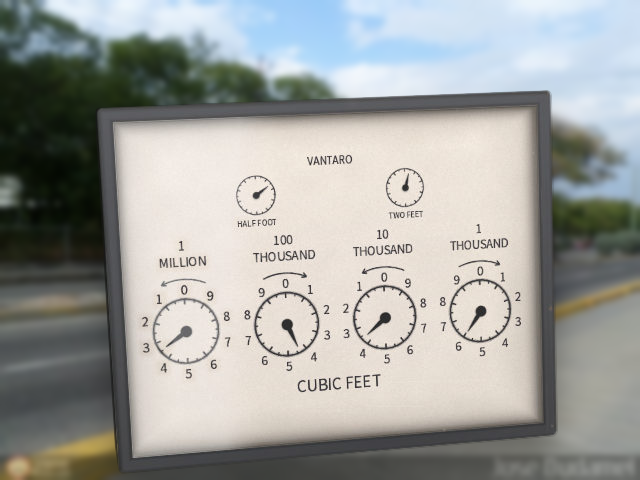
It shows 343600 (ft³)
